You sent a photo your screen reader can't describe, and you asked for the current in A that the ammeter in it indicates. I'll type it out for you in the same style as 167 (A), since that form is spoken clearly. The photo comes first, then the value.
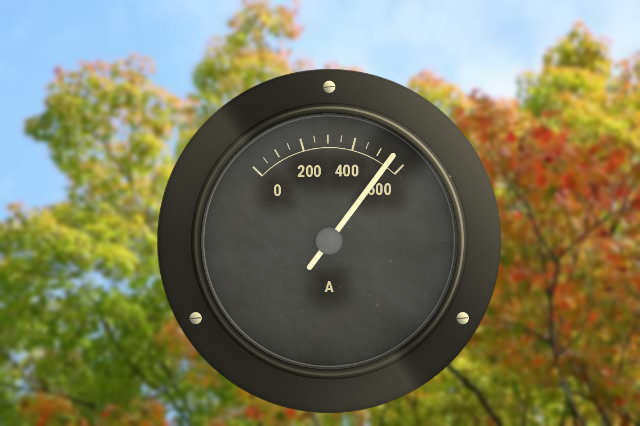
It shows 550 (A)
